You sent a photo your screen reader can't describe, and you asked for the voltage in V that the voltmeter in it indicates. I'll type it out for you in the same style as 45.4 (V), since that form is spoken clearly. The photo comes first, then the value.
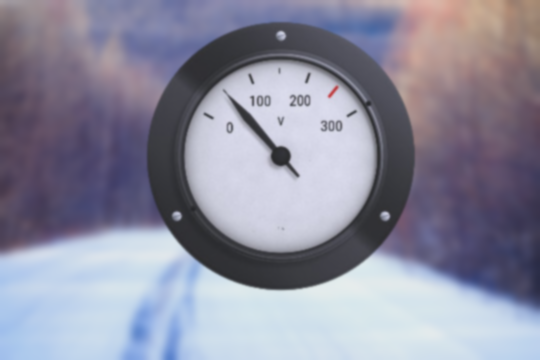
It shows 50 (V)
